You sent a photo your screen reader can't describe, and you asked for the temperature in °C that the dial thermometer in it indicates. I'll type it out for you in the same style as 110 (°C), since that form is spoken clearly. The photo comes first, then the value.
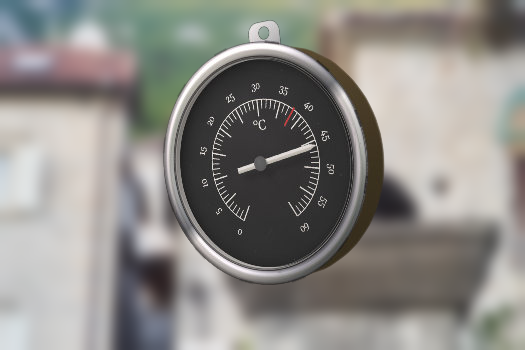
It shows 46 (°C)
